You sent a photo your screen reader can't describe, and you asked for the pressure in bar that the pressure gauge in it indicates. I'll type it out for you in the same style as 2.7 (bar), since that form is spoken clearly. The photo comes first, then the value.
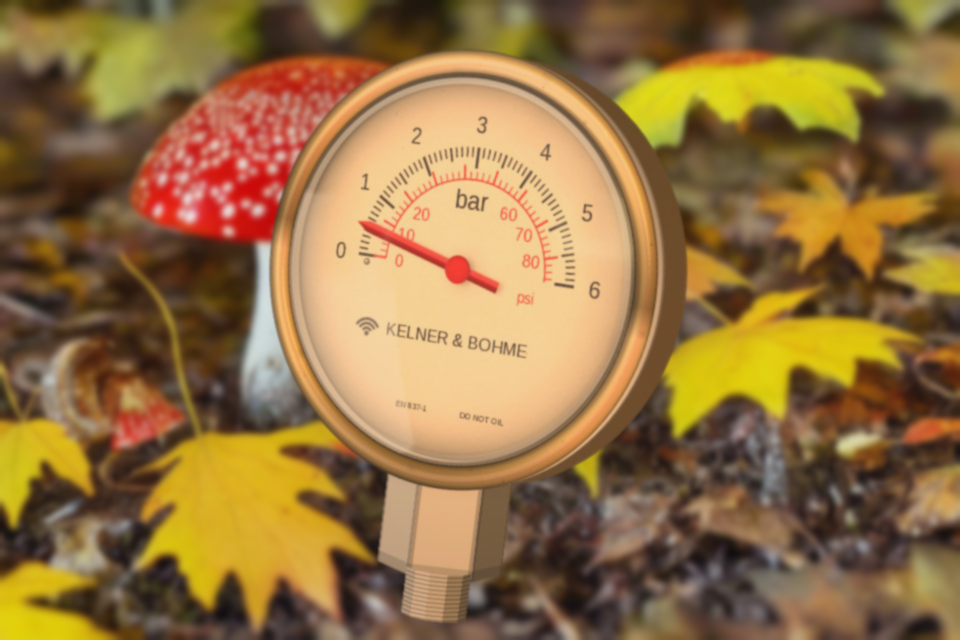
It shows 0.5 (bar)
